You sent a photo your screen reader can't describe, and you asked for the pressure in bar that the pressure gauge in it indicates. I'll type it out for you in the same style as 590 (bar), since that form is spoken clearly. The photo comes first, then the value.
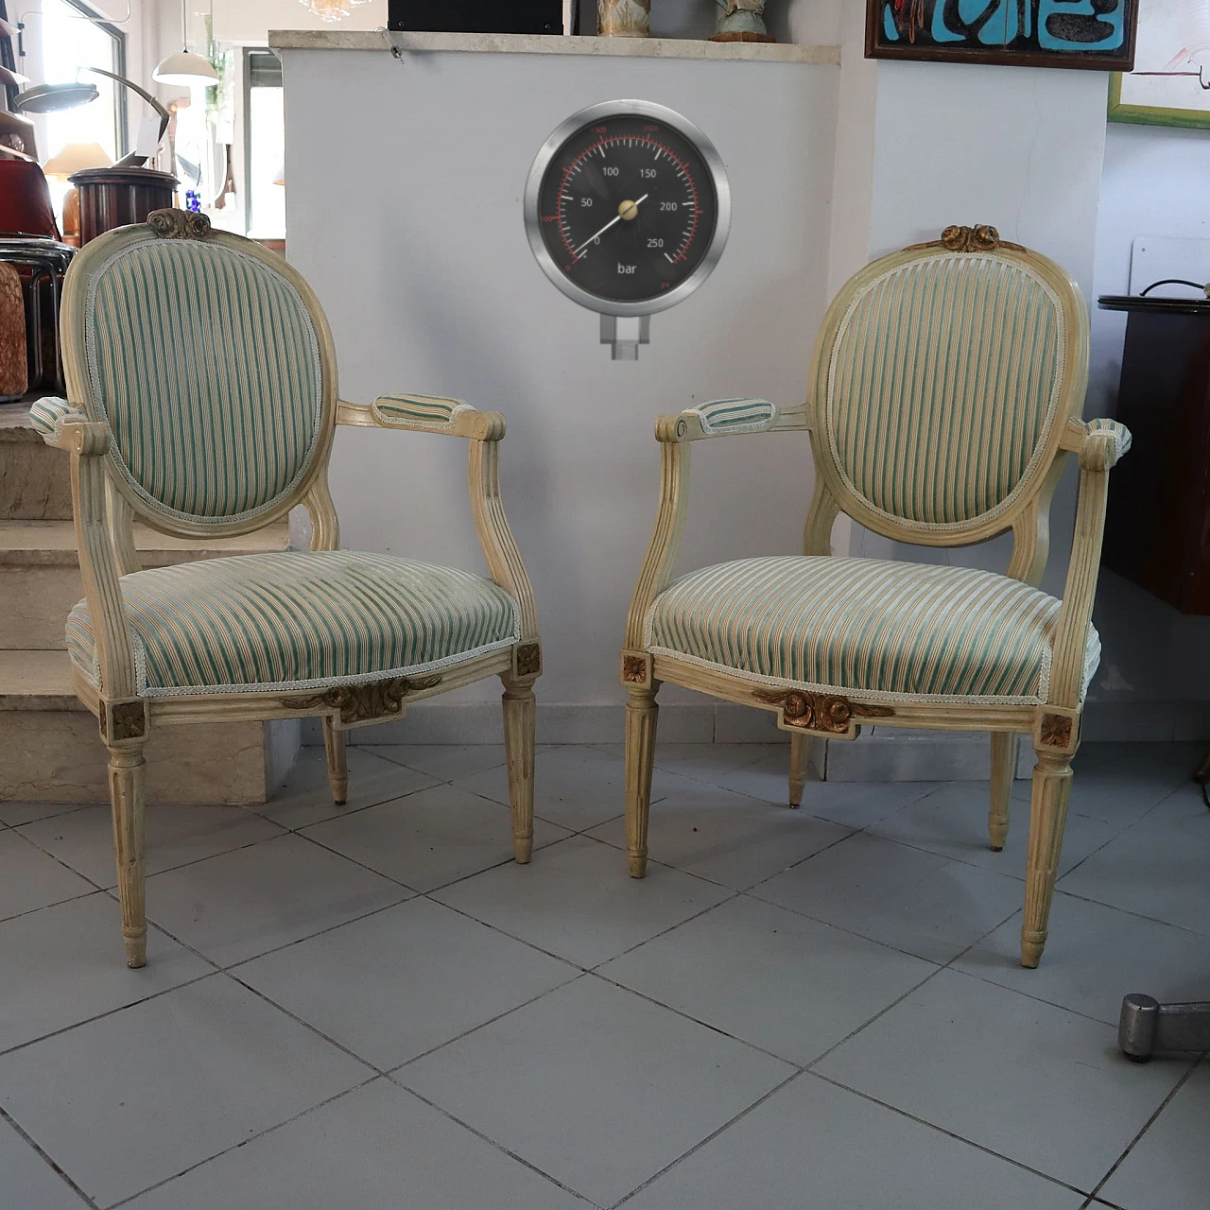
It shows 5 (bar)
